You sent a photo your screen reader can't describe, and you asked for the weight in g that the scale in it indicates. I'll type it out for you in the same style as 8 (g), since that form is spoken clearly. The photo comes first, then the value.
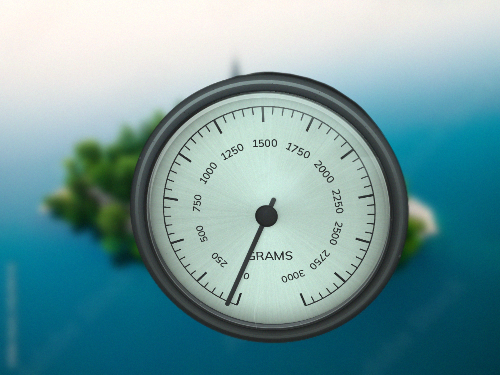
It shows 50 (g)
